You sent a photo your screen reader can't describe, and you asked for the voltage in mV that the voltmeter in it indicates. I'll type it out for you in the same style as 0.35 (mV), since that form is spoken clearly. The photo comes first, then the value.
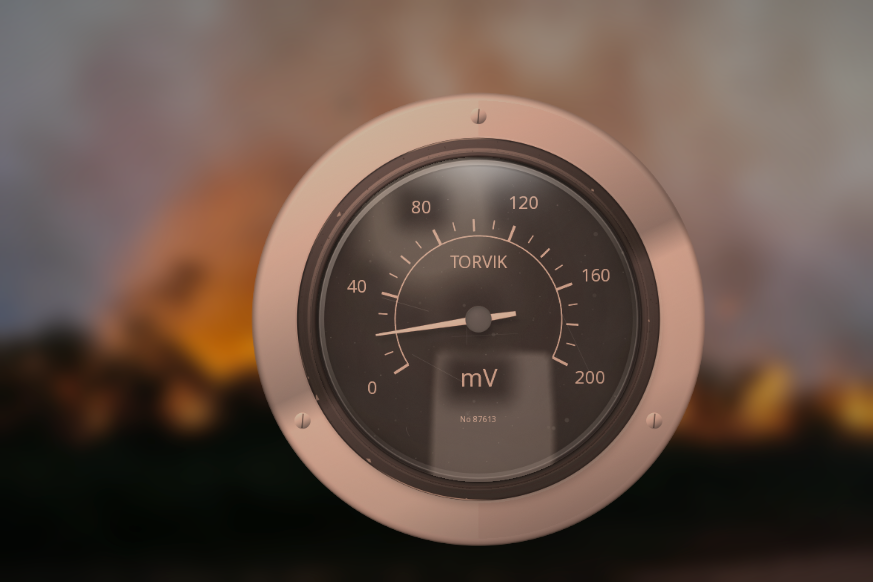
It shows 20 (mV)
